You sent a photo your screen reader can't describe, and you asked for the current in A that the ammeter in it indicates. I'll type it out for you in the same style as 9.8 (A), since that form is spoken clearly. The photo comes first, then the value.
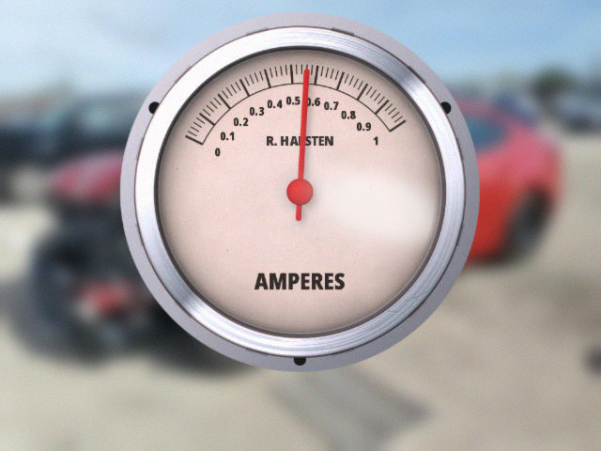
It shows 0.56 (A)
